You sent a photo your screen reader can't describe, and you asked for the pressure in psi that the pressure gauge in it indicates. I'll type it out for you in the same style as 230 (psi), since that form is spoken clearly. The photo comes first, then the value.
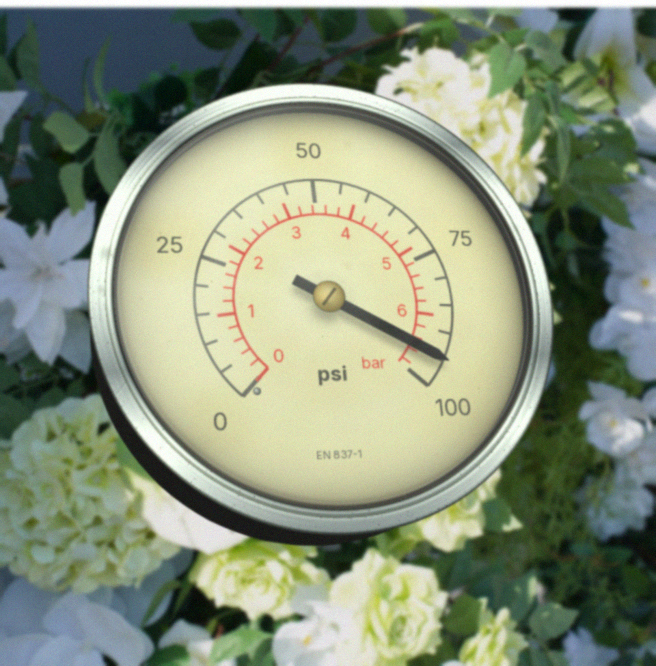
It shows 95 (psi)
